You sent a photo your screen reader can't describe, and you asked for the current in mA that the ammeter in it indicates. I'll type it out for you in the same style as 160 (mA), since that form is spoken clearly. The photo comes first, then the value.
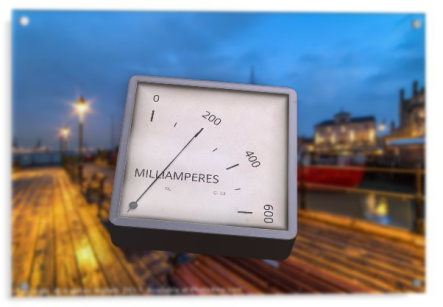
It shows 200 (mA)
